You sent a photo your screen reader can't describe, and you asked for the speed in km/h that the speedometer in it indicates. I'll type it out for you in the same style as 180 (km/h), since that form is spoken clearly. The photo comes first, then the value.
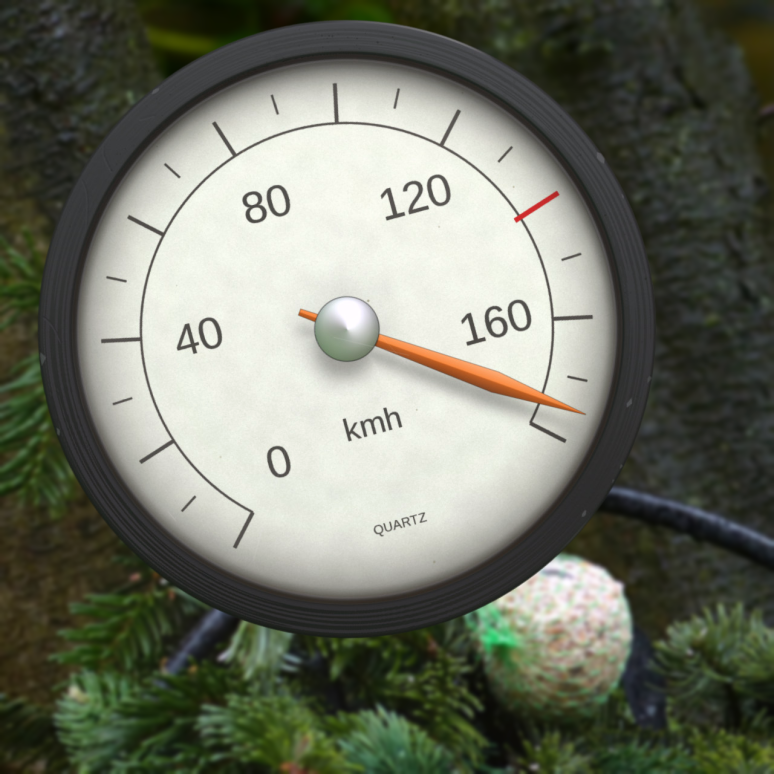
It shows 175 (km/h)
